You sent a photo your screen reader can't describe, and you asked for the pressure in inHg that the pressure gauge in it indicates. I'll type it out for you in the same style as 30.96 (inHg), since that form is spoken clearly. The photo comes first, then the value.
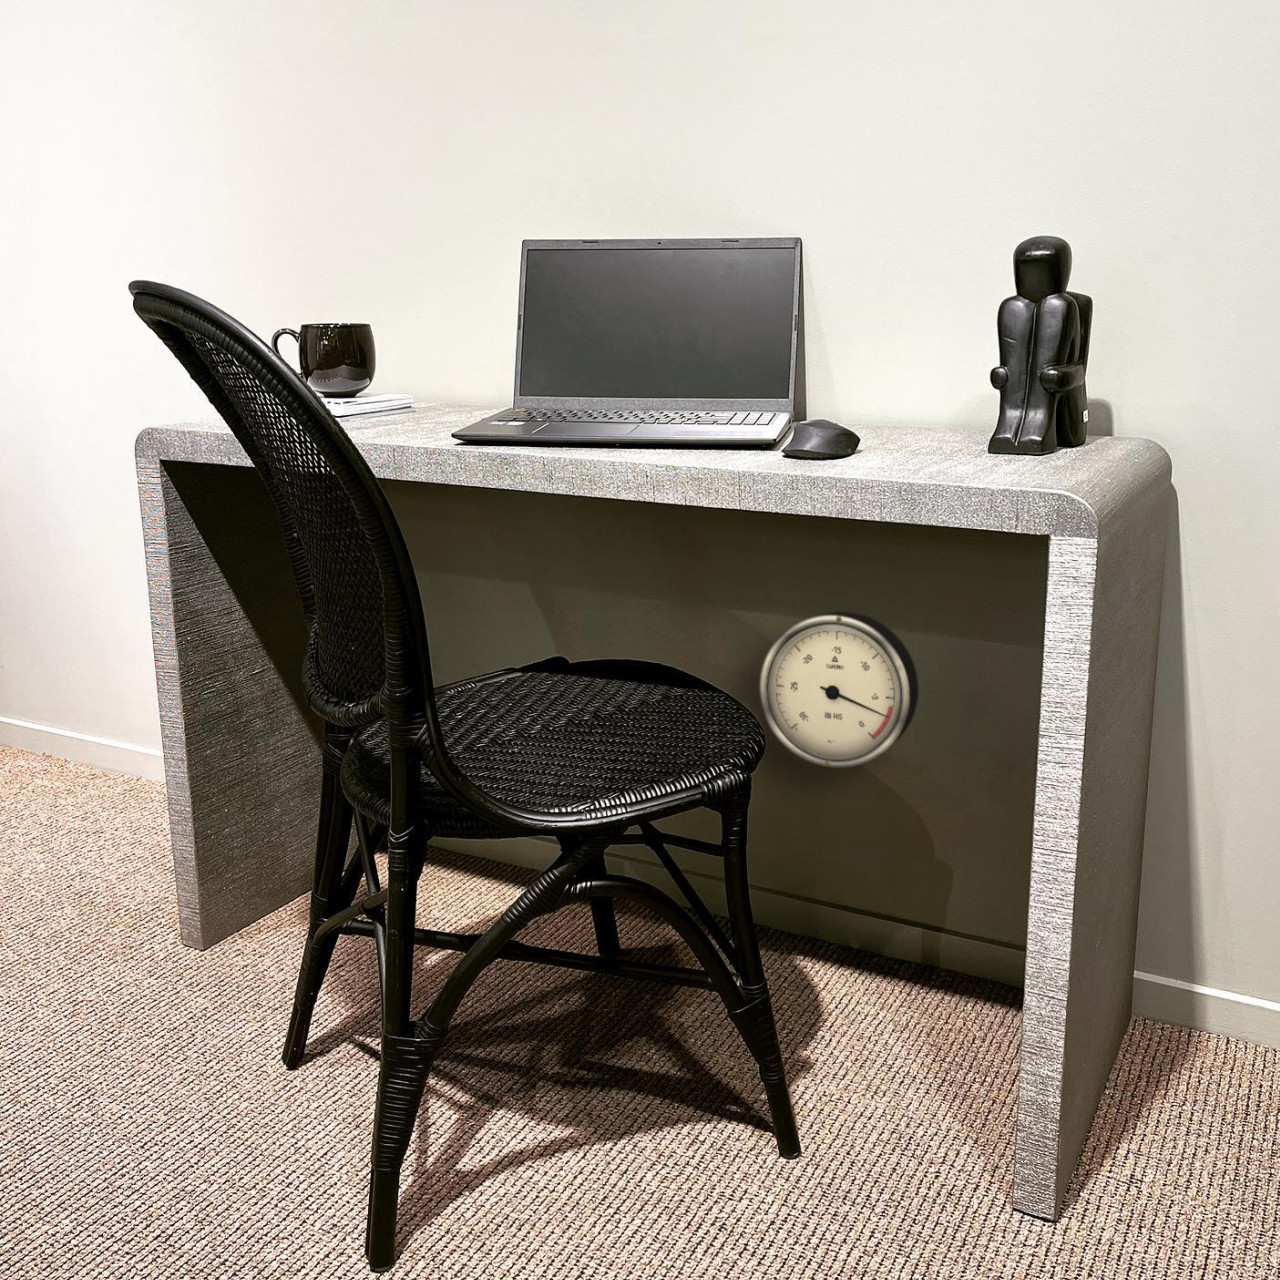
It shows -3 (inHg)
